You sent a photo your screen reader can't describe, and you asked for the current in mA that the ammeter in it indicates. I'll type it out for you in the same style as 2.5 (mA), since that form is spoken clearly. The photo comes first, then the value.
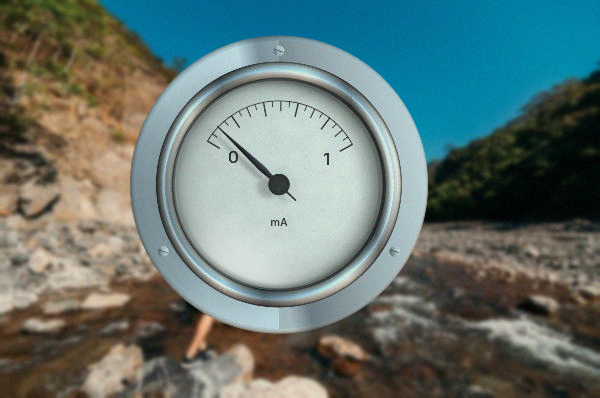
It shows 0.1 (mA)
